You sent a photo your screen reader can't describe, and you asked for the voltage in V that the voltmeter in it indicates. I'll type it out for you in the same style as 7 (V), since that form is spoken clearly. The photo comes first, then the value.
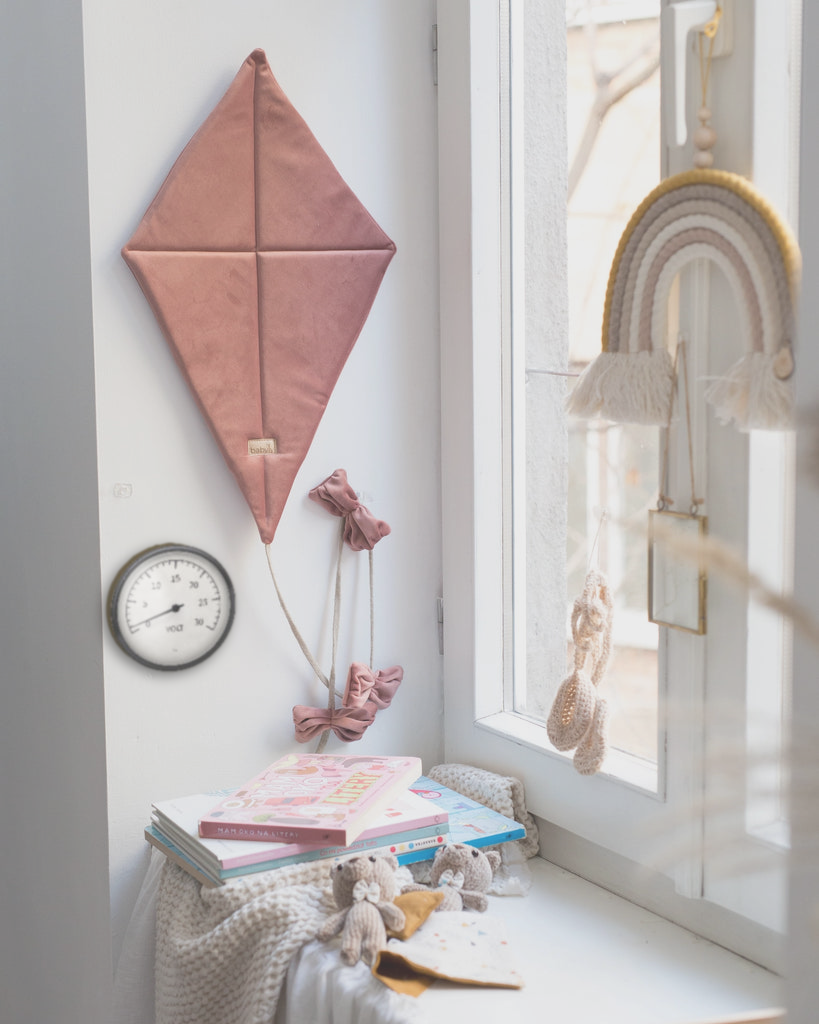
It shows 1 (V)
